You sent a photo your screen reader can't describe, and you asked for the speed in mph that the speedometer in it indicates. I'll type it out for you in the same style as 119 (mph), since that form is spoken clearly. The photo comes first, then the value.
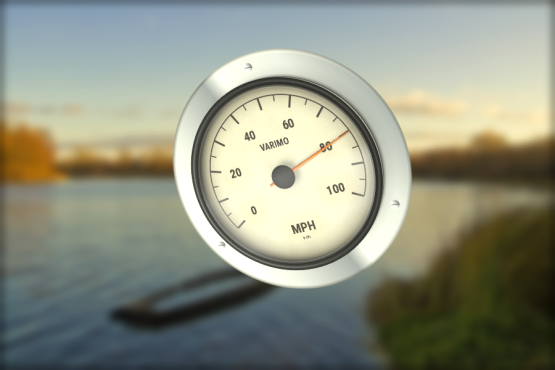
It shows 80 (mph)
